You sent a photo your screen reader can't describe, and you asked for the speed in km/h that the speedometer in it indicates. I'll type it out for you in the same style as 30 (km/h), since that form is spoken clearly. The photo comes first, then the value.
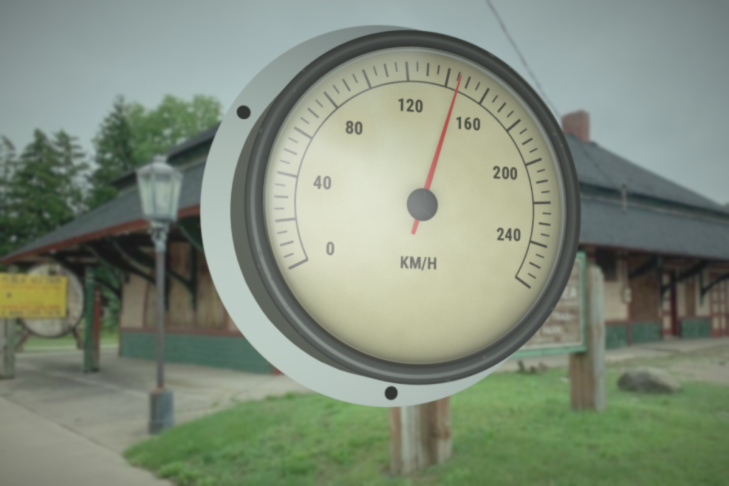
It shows 145 (km/h)
